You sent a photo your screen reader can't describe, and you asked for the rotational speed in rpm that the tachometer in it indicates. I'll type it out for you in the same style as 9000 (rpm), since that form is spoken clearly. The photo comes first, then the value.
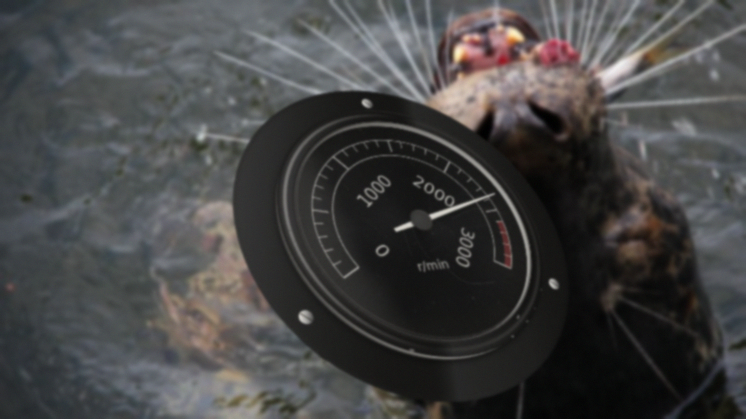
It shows 2400 (rpm)
